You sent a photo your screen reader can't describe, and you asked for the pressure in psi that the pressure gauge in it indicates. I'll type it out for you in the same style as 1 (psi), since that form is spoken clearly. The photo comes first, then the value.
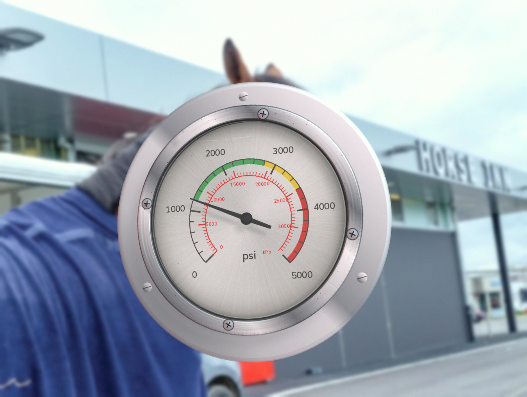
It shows 1200 (psi)
